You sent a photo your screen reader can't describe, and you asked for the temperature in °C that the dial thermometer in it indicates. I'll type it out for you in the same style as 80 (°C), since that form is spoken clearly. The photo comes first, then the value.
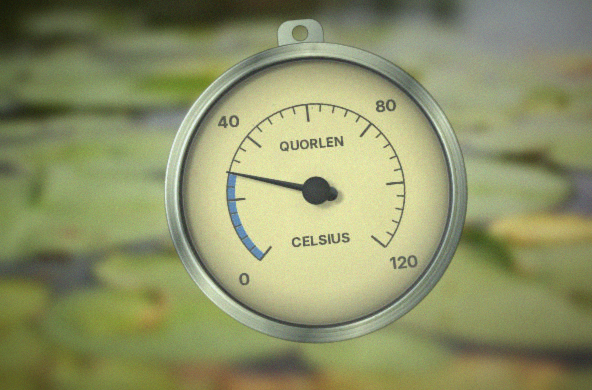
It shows 28 (°C)
